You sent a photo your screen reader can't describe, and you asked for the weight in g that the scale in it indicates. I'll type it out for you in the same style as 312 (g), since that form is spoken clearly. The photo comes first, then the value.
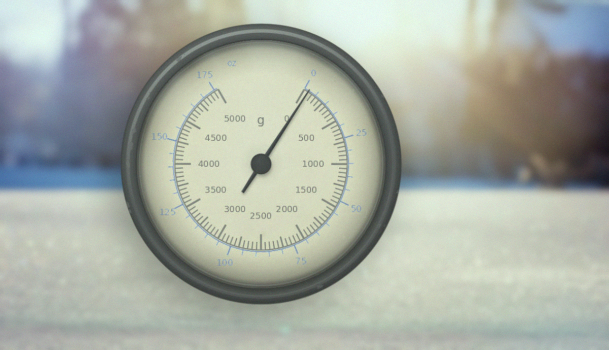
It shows 50 (g)
